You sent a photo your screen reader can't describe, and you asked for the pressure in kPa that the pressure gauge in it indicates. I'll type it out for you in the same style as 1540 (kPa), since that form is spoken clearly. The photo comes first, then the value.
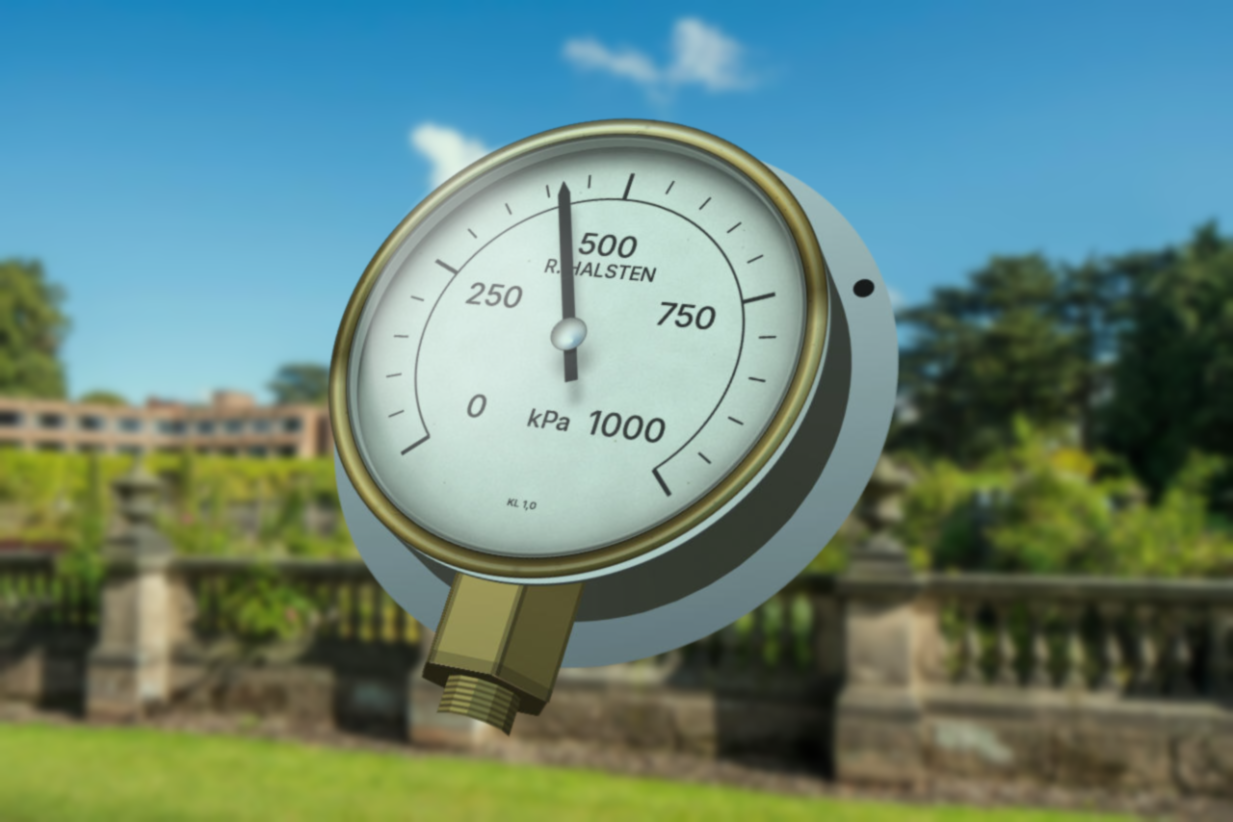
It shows 425 (kPa)
